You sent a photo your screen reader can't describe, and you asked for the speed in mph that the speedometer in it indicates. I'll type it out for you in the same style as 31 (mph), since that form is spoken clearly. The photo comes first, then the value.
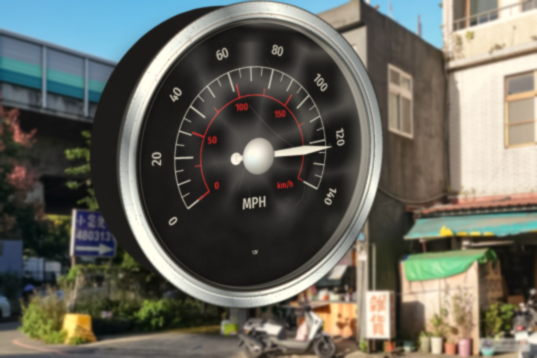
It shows 122.5 (mph)
